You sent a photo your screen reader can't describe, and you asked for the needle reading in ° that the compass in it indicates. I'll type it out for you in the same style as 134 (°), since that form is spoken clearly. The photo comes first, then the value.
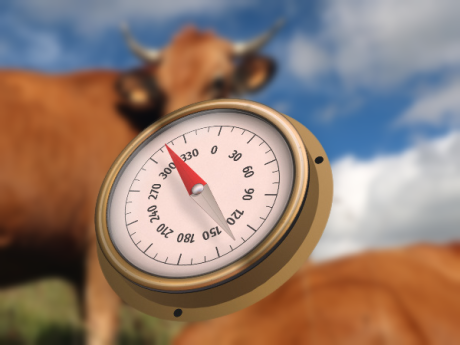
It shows 315 (°)
